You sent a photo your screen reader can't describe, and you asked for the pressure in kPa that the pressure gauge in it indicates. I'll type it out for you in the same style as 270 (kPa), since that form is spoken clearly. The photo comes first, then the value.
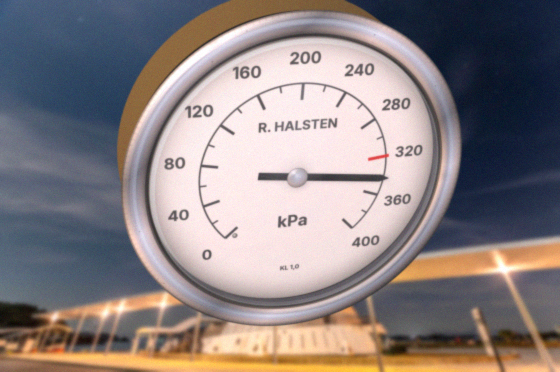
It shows 340 (kPa)
